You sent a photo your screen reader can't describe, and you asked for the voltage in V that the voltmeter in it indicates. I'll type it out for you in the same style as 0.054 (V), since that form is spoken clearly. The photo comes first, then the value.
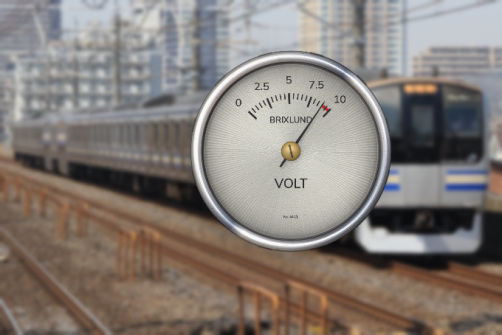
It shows 9 (V)
